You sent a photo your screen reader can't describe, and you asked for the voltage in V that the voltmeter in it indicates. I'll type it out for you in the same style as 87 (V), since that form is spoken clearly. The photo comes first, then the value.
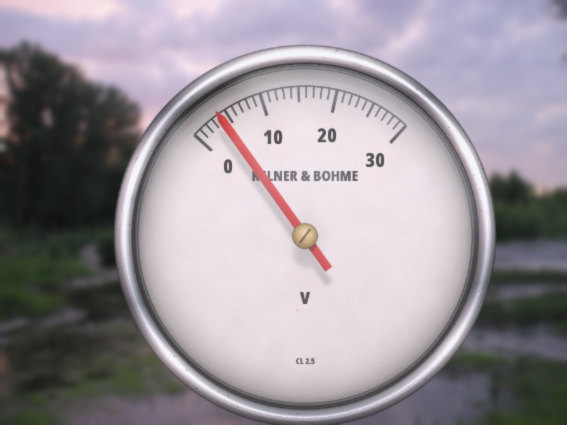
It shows 4 (V)
